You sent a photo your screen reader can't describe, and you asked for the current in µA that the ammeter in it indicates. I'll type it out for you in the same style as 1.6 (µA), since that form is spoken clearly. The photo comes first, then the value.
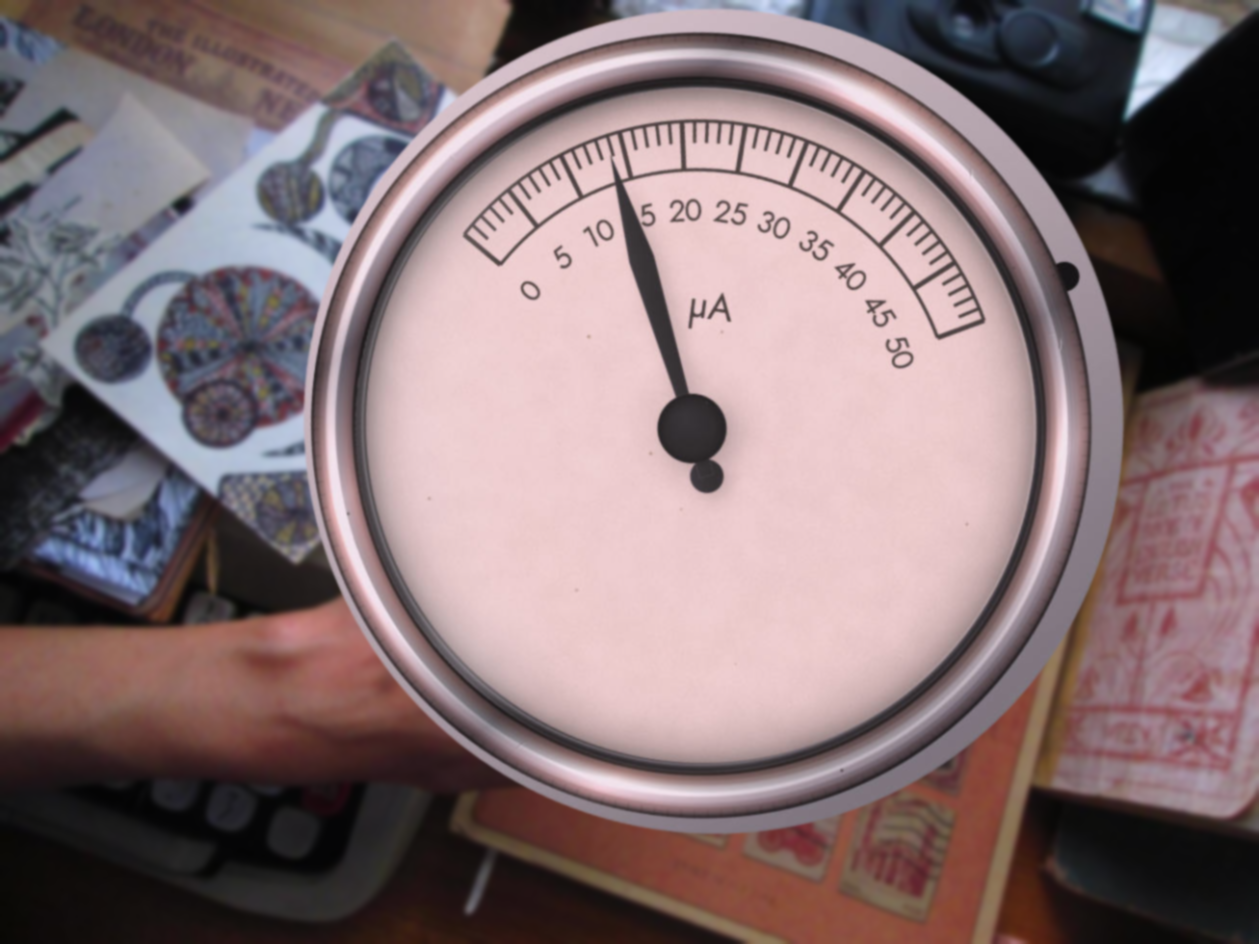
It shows 14 (µA)
